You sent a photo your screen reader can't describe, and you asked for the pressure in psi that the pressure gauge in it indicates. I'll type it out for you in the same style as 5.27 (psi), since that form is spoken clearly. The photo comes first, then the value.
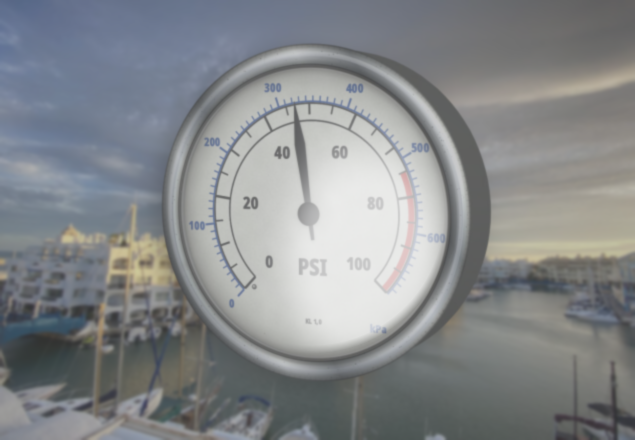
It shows 47.5 (psi)
